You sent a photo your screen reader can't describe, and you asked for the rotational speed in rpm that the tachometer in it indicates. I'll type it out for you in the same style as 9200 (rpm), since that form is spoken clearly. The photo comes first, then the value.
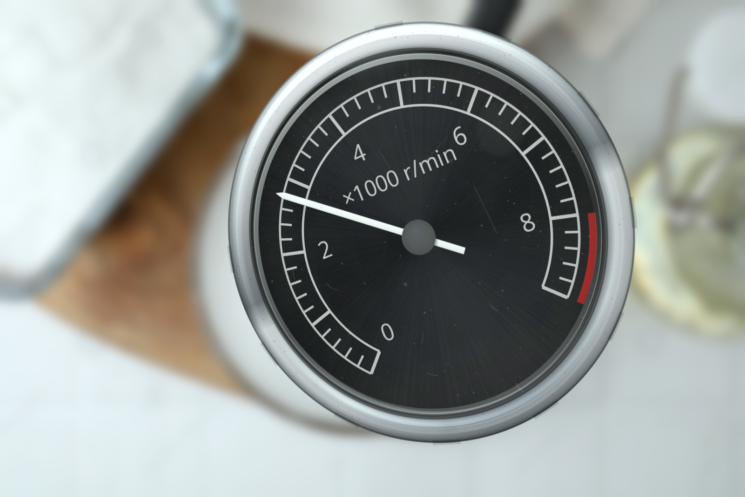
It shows 2800 (rpm)
